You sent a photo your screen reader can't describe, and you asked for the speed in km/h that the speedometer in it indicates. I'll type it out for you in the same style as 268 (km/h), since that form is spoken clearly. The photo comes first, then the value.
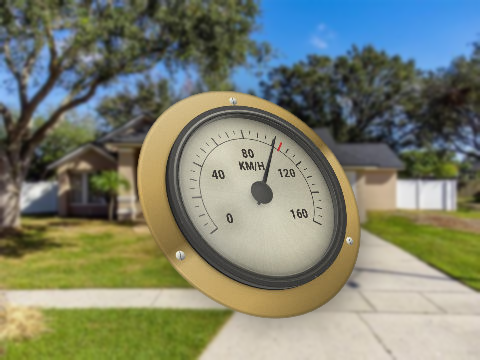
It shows 100 (km/h)
